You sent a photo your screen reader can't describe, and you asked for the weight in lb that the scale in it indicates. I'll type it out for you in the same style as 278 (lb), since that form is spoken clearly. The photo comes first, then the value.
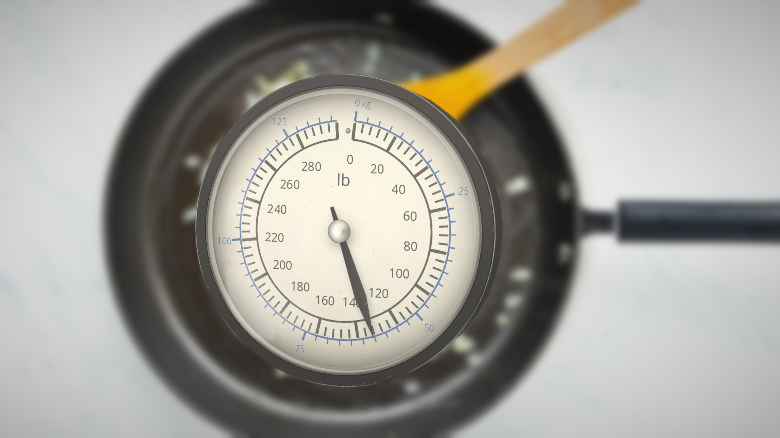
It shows 132 (lb)
